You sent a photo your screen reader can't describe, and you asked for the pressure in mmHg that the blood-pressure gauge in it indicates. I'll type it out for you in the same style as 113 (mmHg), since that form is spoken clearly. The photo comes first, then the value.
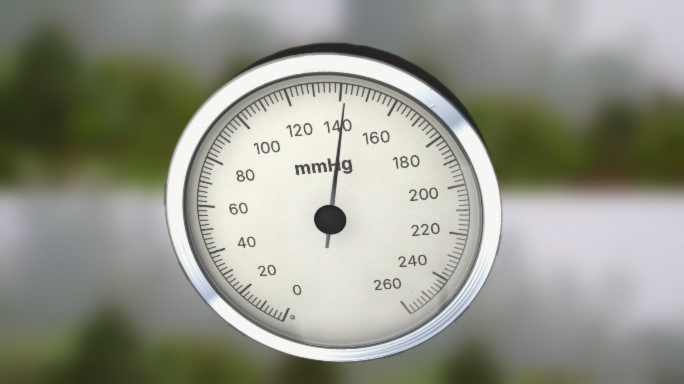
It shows 142 (mmHg)
